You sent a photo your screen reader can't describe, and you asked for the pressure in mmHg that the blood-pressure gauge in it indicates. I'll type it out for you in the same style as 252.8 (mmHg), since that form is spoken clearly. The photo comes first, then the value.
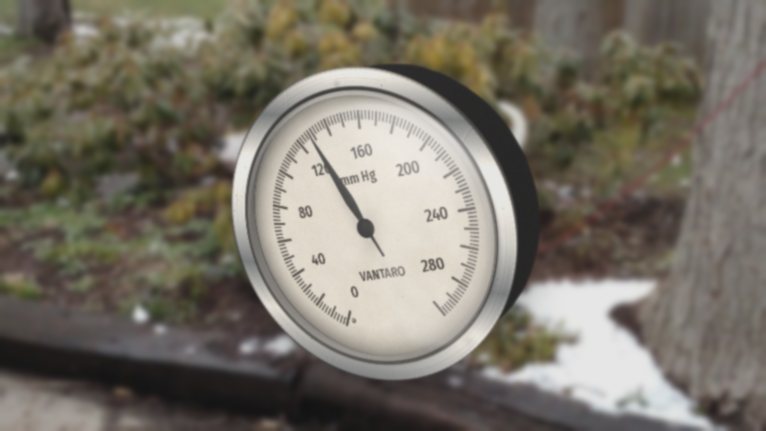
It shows 130 (mmHg)
